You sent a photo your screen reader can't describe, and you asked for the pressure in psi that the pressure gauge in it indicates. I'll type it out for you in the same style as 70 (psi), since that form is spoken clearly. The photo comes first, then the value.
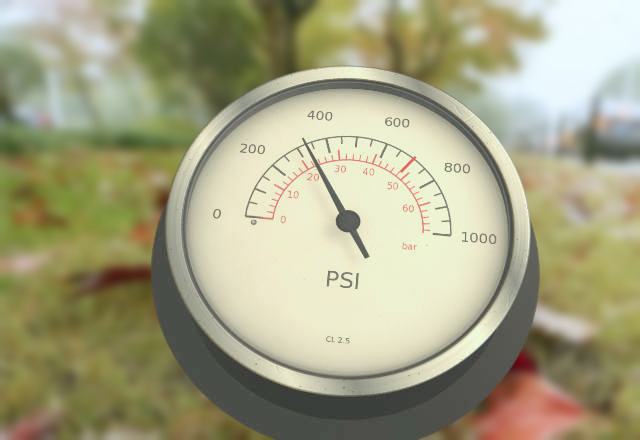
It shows 325 (psi)
